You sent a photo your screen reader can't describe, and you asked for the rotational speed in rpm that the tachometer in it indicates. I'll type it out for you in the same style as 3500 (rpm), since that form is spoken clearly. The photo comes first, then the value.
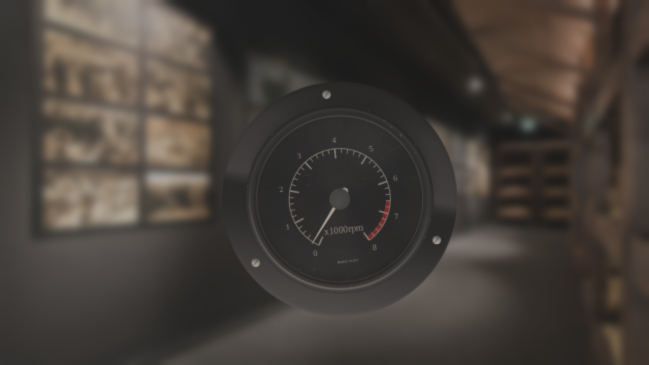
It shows 200 (rpm)
